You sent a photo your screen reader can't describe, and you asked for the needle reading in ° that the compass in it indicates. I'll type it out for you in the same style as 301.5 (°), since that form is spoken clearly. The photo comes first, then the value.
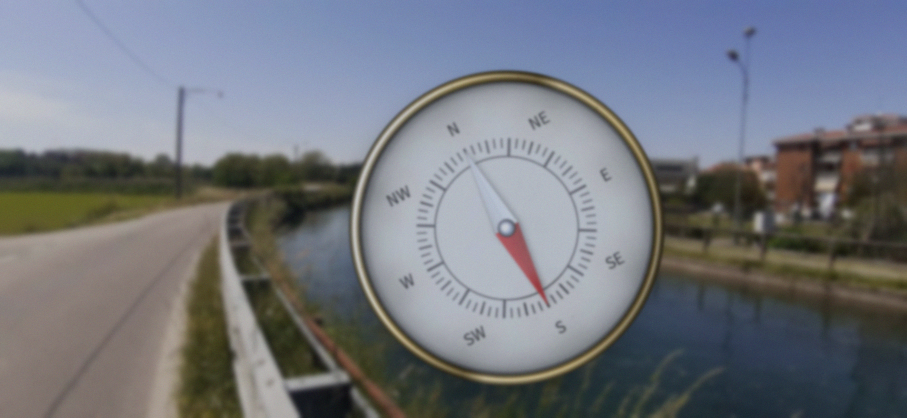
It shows 180 (°)
